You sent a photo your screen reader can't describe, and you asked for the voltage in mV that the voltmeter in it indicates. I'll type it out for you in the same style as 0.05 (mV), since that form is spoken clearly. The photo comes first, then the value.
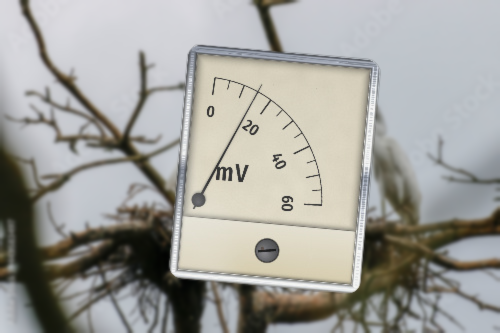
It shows 15 (mV)
